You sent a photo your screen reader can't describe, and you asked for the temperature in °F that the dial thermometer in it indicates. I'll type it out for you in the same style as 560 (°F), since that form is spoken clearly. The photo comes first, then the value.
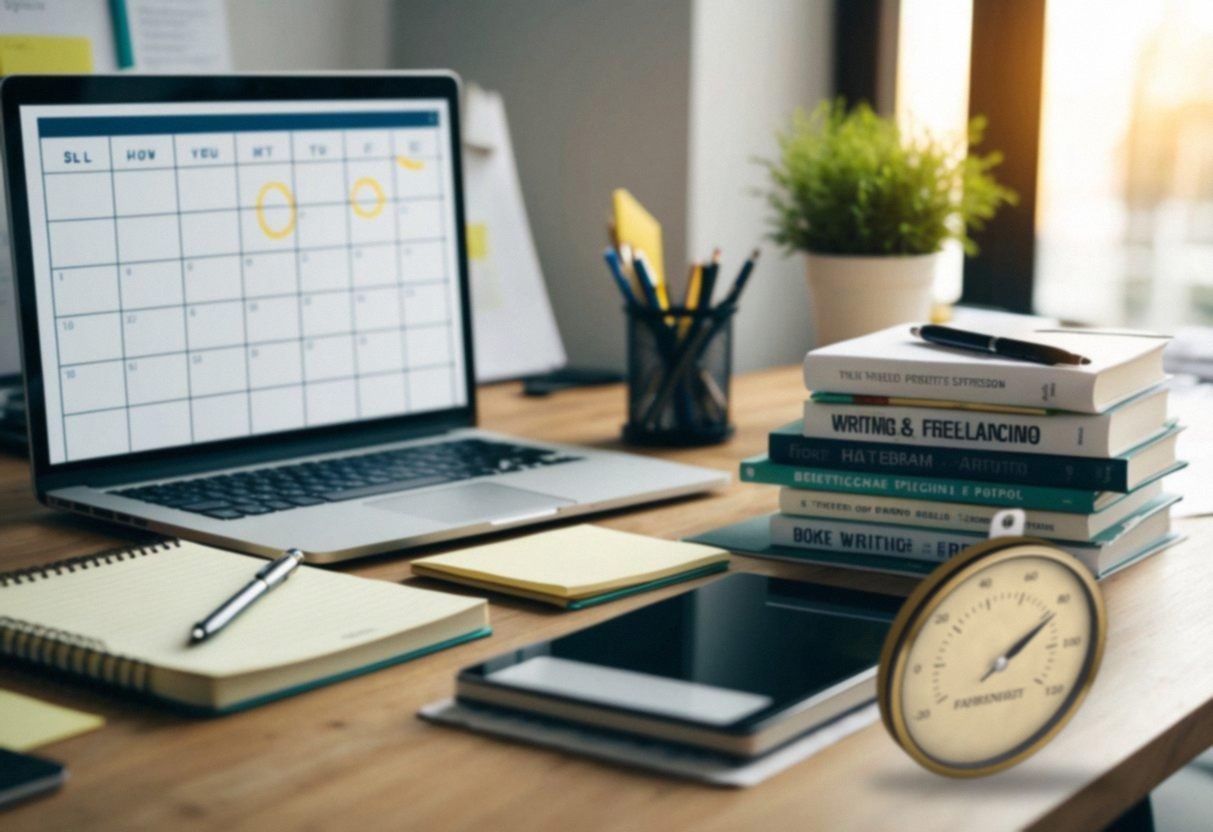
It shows 80 (°F)
